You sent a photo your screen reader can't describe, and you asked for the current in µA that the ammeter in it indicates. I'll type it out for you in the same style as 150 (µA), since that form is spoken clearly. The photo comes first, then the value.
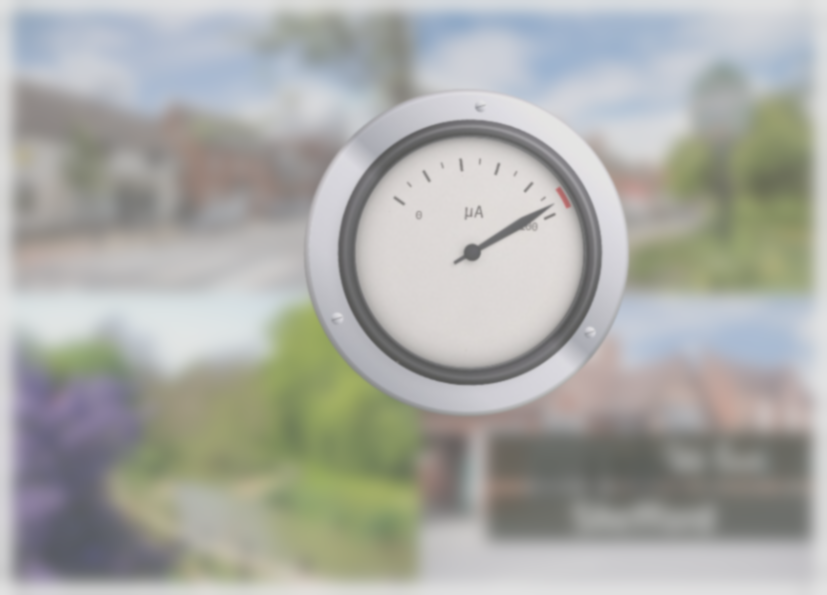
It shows 95 (µA)
